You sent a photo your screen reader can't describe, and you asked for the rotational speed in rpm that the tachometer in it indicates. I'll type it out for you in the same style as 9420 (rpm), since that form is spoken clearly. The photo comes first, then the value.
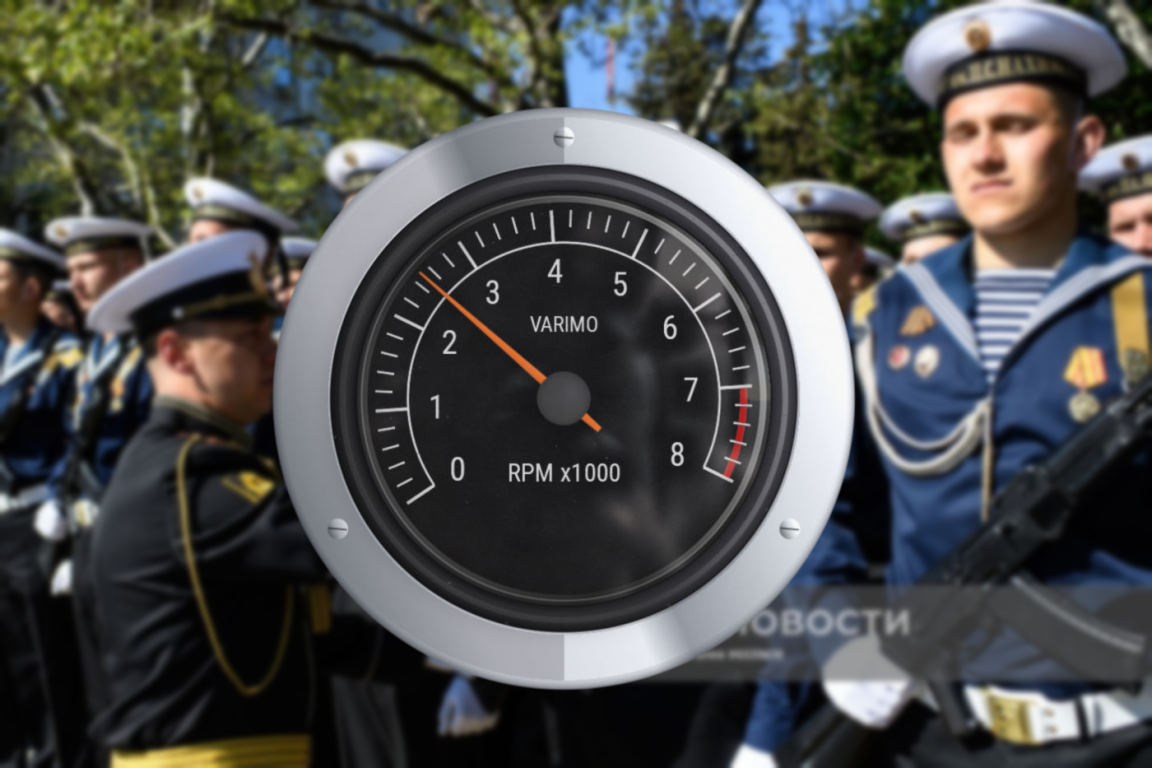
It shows 2500 (rpm)
